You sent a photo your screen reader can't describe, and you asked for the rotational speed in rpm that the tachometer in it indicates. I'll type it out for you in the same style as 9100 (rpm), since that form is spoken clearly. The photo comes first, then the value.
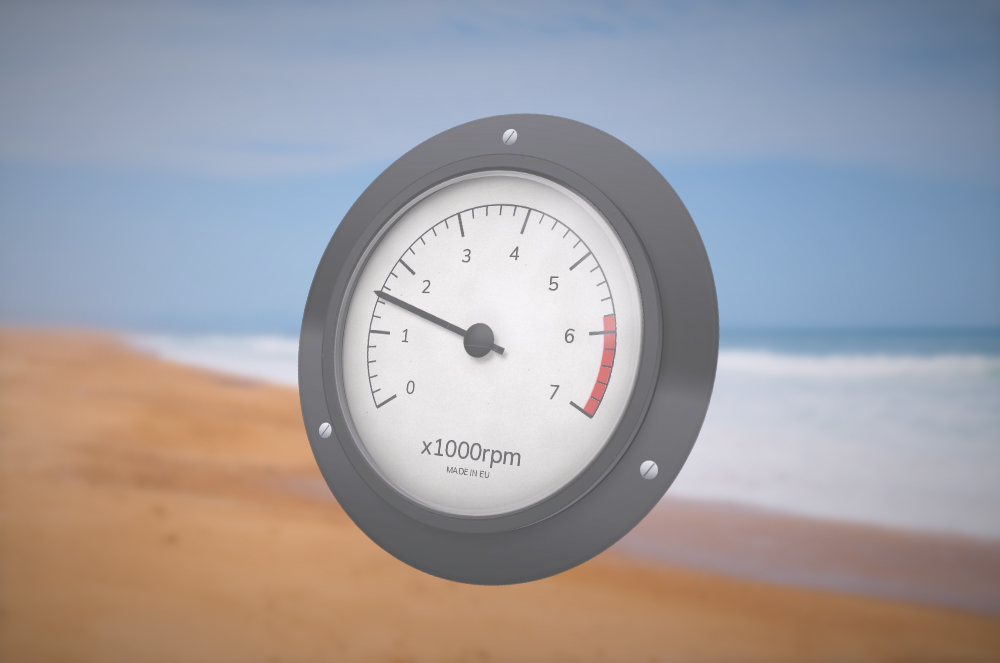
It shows 1500 (rpm)
